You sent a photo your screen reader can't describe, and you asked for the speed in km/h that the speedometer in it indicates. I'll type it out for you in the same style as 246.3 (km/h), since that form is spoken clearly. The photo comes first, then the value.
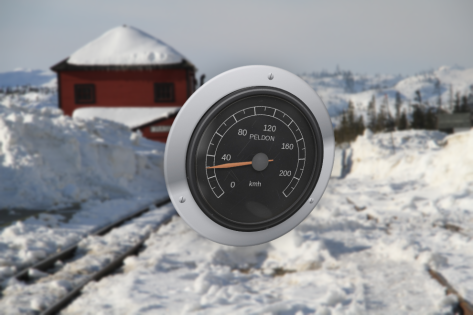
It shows 30 (km/h)
